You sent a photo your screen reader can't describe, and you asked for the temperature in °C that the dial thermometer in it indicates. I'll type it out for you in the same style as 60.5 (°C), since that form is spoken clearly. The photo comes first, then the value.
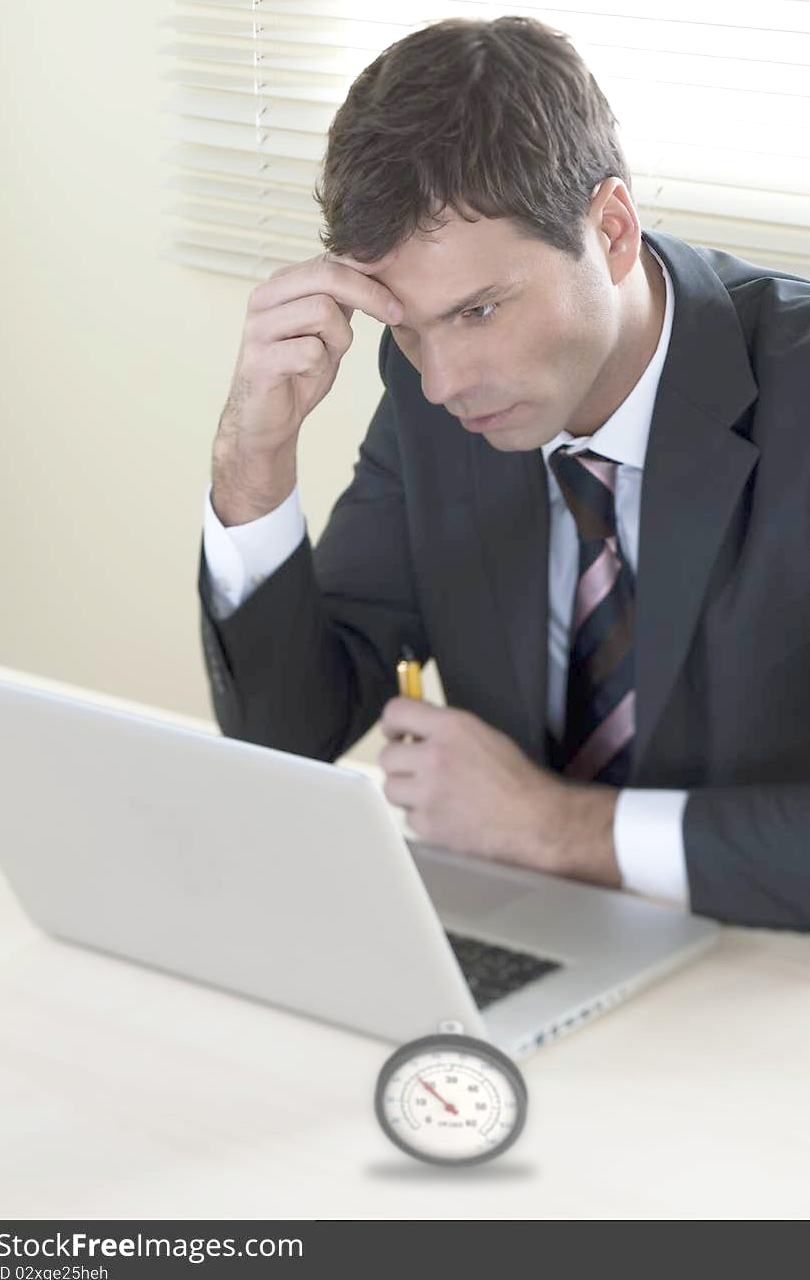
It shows 20 (°C)
